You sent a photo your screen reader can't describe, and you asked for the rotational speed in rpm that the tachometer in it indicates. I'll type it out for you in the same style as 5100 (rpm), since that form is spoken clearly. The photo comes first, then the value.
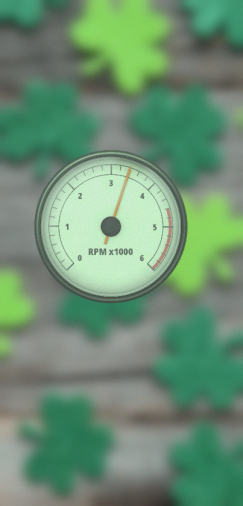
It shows 3400 (rpm)
